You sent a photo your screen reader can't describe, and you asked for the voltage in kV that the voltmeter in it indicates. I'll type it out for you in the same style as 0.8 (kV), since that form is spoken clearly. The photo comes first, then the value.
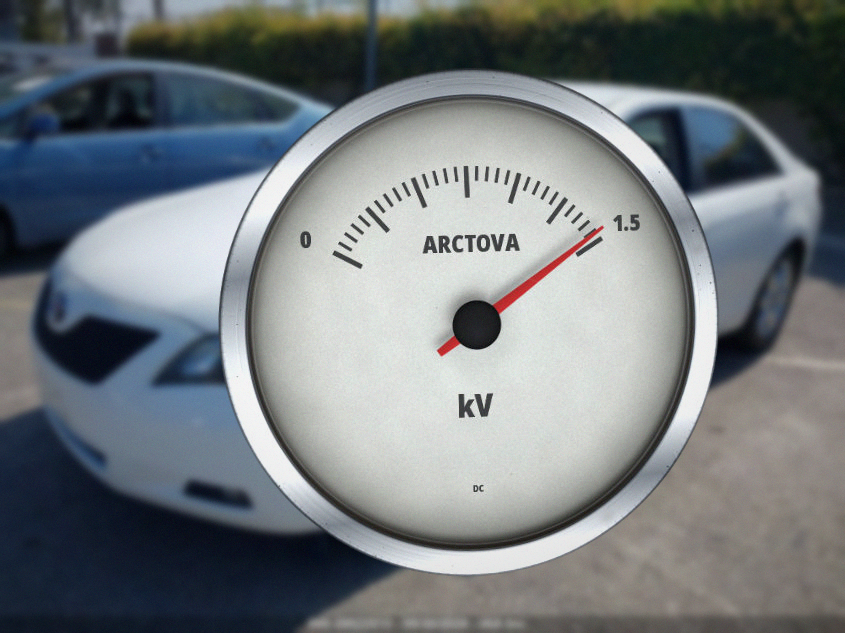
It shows 1.45 (kV)
